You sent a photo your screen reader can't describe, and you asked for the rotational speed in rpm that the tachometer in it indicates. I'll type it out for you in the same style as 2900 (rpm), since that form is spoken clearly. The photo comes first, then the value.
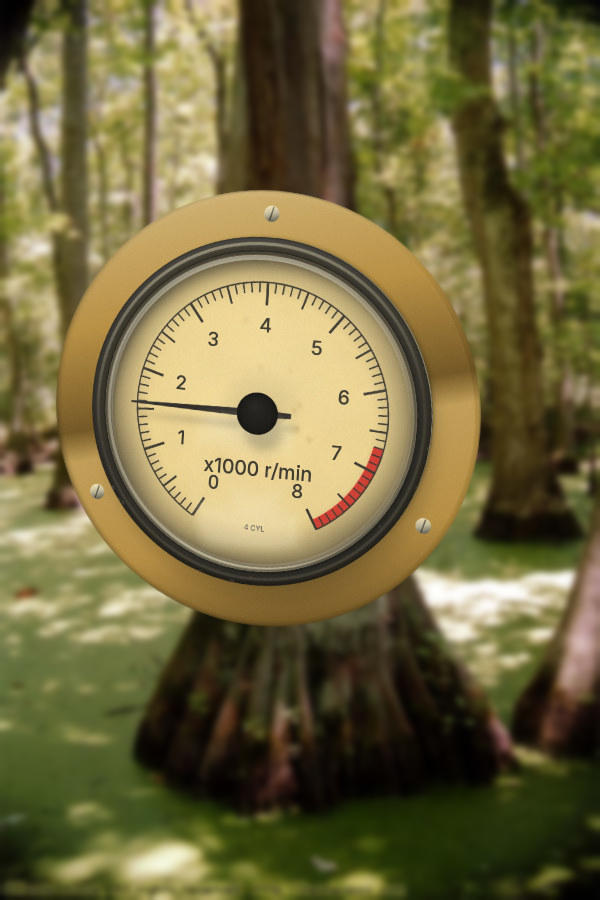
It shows 1600 (rpm)
